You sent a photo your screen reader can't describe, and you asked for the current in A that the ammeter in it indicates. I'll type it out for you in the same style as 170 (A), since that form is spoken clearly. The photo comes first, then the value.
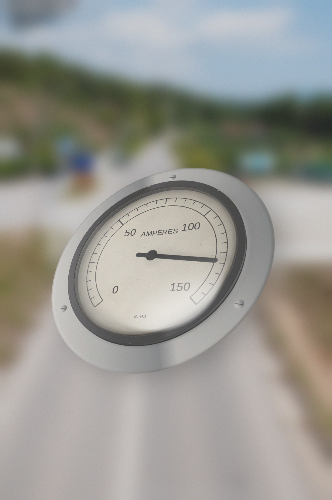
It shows 130 (A)
